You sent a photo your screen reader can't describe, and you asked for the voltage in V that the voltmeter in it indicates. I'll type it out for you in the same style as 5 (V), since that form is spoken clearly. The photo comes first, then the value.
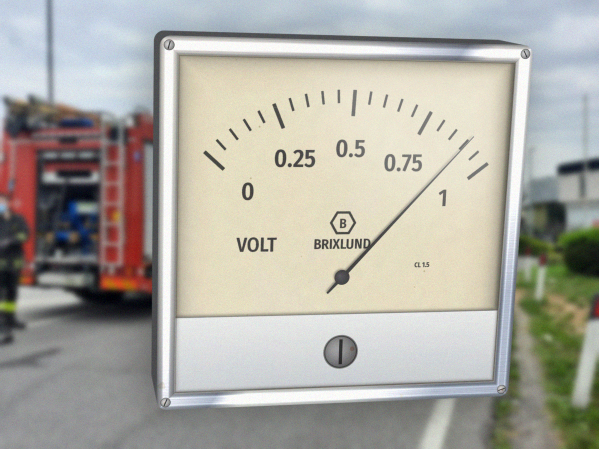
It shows 0.9 (V)
